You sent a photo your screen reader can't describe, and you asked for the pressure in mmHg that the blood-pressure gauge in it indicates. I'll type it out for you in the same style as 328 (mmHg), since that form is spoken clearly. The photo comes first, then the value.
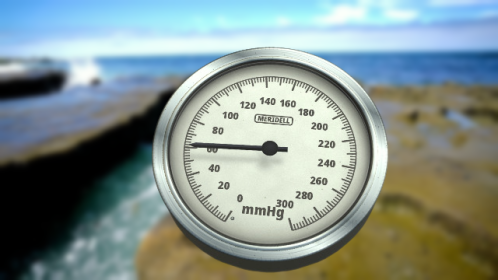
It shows 60 (mmHg)
